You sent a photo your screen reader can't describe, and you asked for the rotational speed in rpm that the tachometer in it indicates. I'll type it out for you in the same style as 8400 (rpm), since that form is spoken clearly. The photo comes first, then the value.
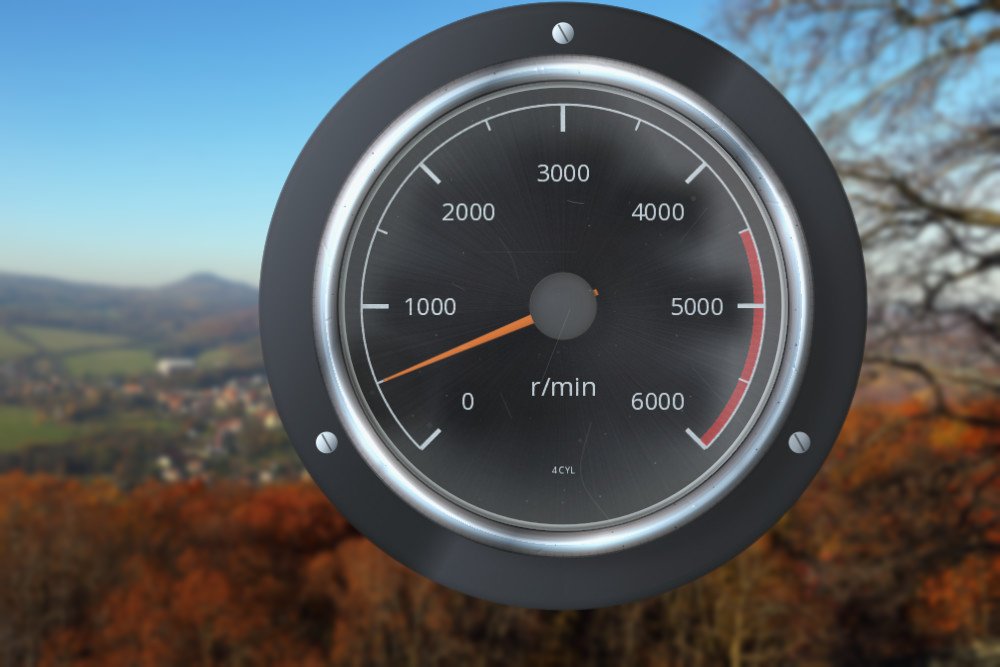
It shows 500 (rpm)
